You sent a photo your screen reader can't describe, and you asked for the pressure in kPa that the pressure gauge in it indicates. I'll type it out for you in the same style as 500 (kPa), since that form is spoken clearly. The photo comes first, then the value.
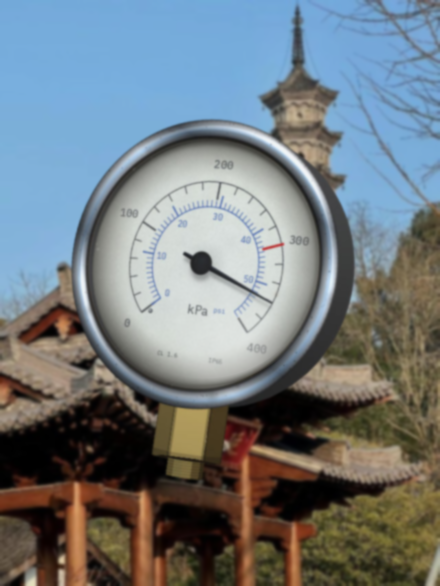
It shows 360 (kPa)
